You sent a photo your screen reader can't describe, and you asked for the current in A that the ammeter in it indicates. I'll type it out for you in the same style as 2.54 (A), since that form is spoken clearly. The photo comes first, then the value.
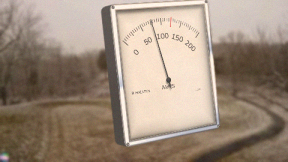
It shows 75 (A)
